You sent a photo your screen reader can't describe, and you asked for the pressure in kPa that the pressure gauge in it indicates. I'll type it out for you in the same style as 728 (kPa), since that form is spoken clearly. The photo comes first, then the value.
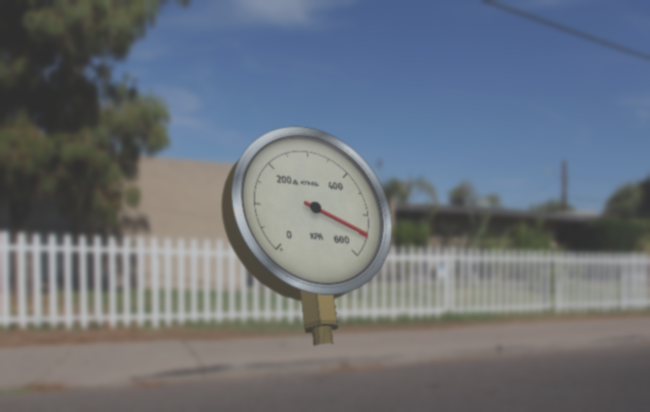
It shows 550 (kPa)
